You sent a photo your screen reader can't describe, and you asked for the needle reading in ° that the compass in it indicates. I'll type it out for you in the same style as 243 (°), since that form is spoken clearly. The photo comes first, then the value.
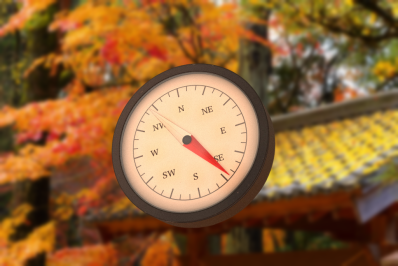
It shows 145 (°)
